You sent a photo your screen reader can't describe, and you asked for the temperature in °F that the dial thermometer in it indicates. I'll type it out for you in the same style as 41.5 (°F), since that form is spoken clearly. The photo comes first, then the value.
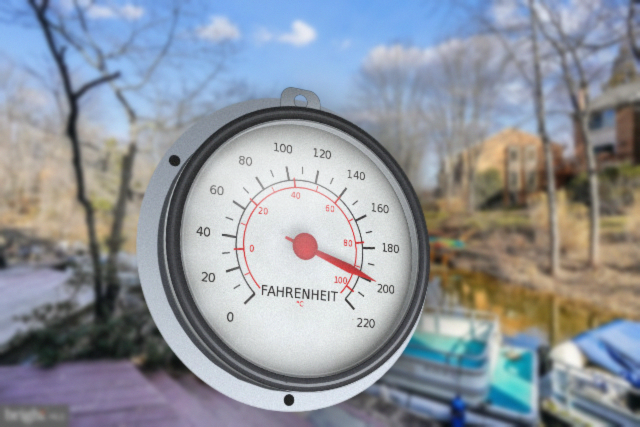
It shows 200 (°F)
